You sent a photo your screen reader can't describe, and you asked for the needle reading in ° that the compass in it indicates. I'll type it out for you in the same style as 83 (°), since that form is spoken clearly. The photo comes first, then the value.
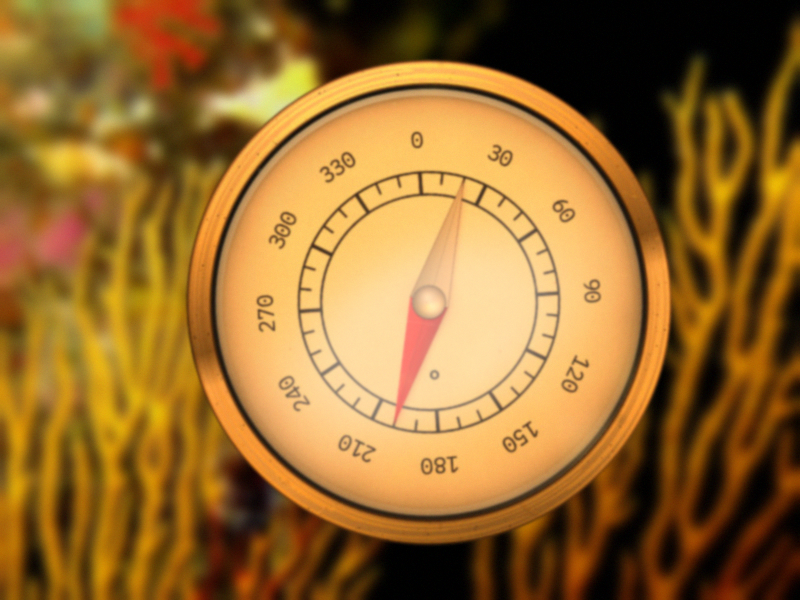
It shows 200 (°)
